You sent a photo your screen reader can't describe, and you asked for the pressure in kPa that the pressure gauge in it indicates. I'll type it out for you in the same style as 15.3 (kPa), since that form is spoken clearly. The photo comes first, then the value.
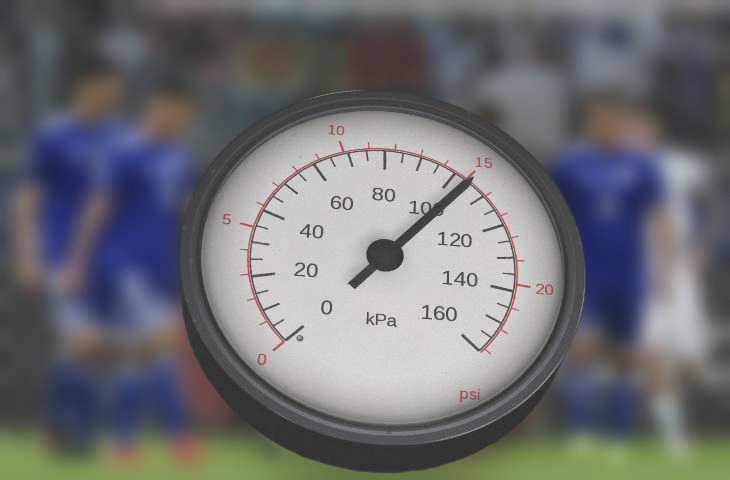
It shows 105 (kPa)
